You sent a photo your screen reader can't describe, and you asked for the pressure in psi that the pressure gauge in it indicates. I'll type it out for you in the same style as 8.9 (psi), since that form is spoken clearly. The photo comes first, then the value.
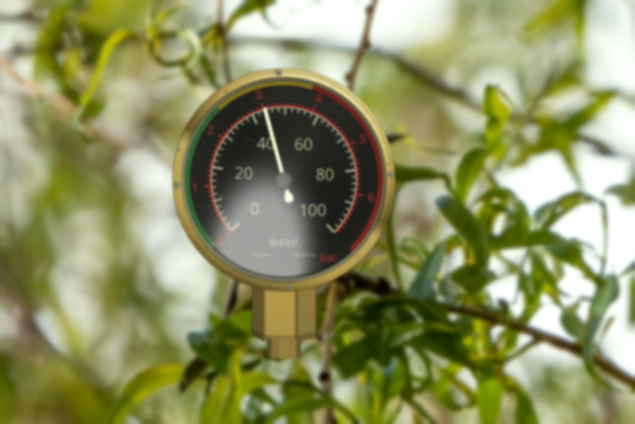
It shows 44 (psi)
